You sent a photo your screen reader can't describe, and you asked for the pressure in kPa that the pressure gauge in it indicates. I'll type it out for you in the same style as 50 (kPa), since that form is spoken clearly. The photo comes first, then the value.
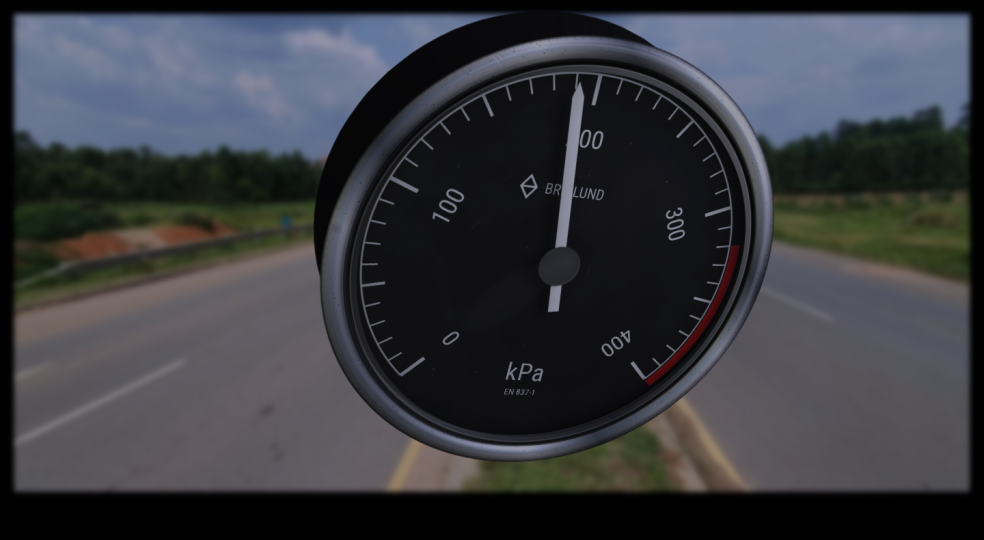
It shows 190 (kPa)
